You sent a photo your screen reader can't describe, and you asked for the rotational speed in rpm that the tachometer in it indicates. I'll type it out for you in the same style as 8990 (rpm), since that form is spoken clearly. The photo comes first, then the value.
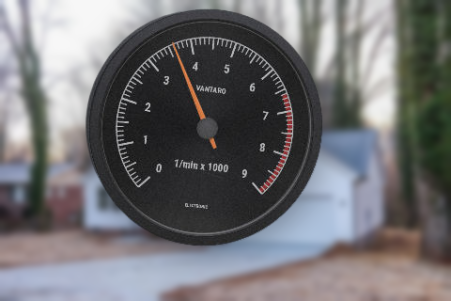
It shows 3600 (rpm)
